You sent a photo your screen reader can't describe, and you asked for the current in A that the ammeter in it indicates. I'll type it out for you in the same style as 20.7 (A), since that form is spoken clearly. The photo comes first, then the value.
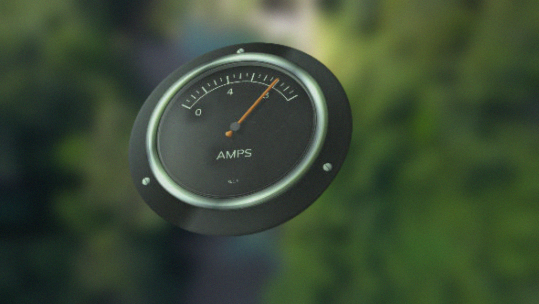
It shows 8 (A)
